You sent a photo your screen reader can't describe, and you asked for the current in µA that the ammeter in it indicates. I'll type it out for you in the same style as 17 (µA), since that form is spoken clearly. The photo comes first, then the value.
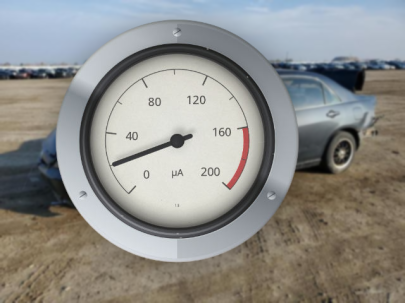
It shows 20 (µA)
